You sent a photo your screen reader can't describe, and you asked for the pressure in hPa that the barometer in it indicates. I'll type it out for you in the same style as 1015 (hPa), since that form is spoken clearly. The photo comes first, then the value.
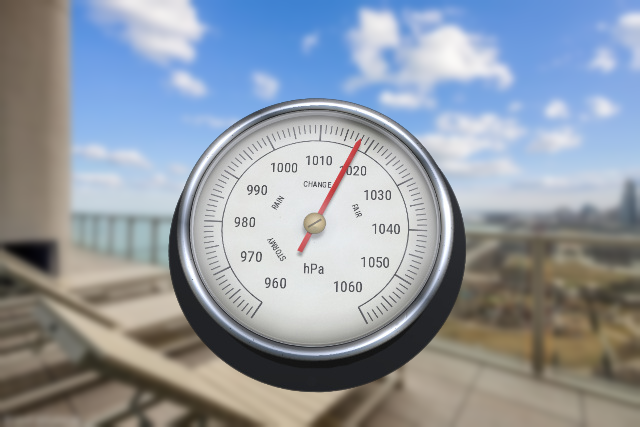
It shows 1018 (hPa)
